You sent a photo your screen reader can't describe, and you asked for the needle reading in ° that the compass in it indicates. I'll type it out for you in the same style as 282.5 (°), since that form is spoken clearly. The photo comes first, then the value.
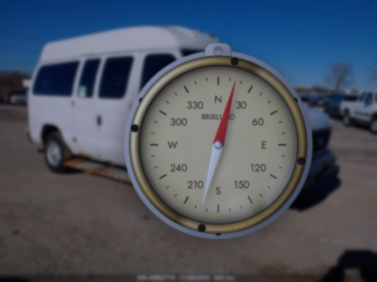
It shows 15 (°)
